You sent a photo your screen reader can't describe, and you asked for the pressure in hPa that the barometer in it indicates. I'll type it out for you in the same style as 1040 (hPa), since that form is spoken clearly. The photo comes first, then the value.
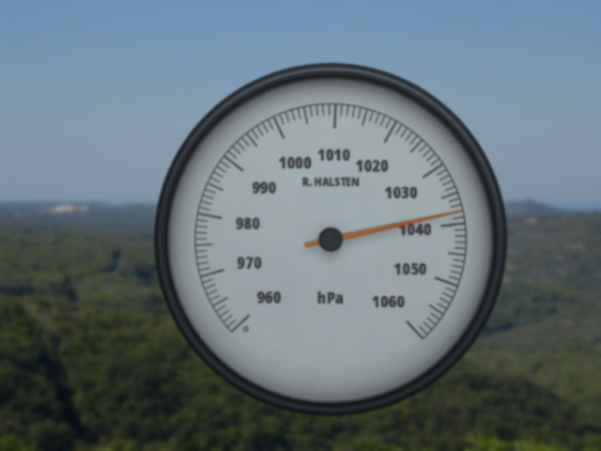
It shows 1038 (hPa)
